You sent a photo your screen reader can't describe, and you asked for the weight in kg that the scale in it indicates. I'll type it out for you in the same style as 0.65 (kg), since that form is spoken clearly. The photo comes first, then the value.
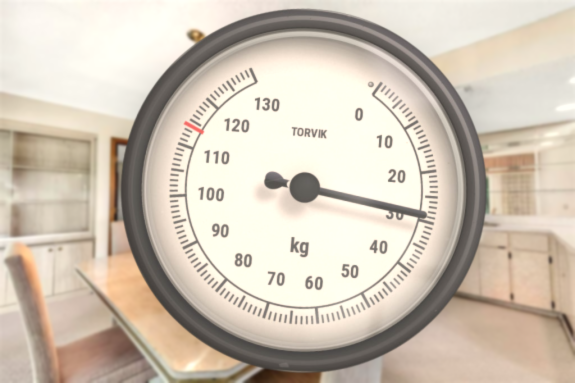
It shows 29 (kg)
